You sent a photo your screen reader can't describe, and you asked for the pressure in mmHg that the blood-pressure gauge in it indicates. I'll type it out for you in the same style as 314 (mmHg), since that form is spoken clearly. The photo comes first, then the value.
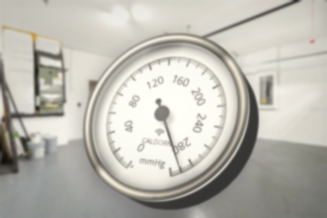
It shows 290 (mmHg)
